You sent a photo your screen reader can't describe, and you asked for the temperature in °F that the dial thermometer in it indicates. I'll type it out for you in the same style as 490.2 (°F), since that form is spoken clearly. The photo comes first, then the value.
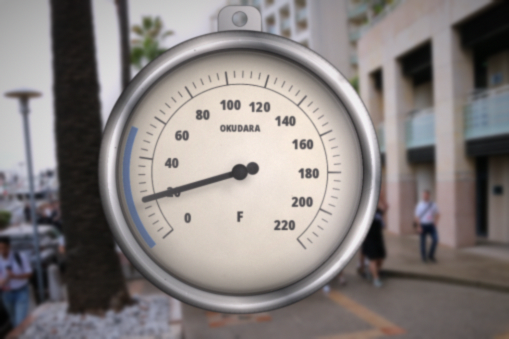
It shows 20 (°F)
